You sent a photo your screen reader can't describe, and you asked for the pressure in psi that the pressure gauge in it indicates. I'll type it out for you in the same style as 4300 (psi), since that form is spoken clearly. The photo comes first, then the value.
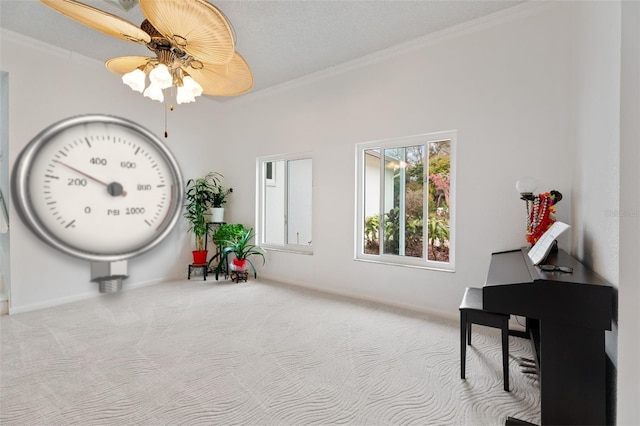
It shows 260 (psi)
